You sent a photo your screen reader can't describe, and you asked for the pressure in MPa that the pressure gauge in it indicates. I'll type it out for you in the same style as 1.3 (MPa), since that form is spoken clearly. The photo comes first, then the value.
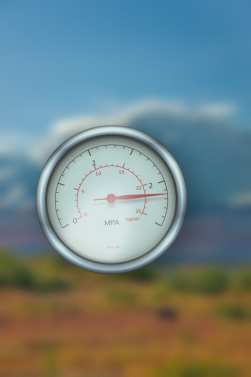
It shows 2.15 (MPa)
